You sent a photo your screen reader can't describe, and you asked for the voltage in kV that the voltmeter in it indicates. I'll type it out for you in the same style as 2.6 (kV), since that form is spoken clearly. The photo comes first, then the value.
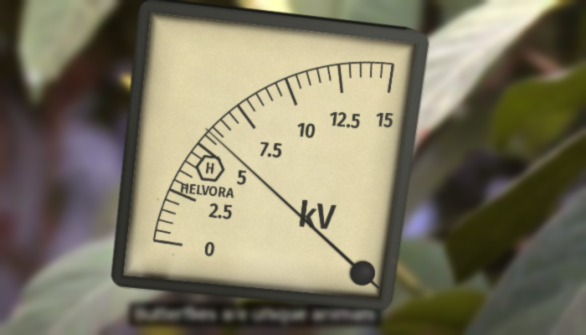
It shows 5.75 (kV)
